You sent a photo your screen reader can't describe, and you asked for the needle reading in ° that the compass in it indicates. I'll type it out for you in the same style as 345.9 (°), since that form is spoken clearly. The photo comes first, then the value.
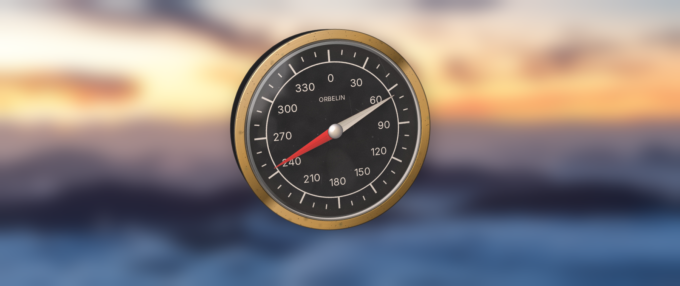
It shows 245 (°)
